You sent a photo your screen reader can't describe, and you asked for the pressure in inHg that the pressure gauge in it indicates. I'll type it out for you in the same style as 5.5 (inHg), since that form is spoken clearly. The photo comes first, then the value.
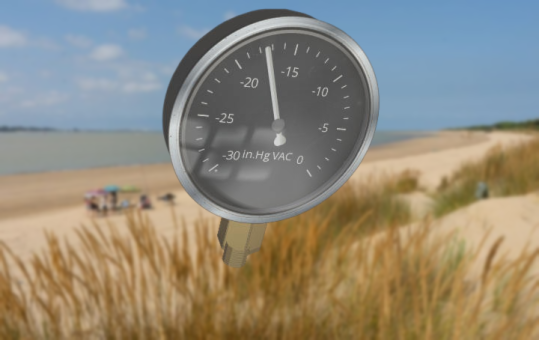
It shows -17.5 (inHg)
